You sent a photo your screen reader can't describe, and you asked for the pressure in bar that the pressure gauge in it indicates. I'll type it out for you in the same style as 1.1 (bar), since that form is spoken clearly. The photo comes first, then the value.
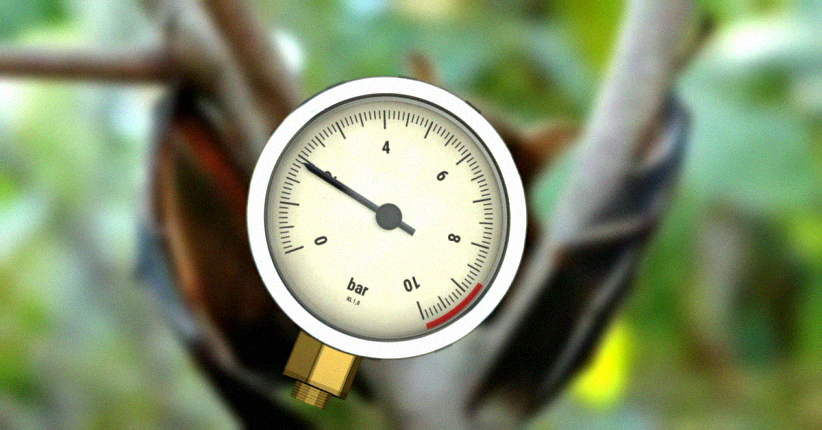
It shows 1.9 (bar)
